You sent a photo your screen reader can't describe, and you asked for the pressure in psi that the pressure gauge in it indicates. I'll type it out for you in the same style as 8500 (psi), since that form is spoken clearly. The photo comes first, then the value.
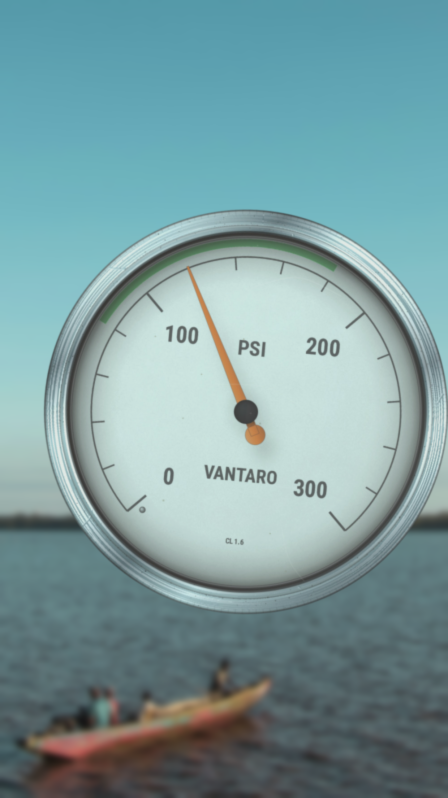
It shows 120 (psi)
